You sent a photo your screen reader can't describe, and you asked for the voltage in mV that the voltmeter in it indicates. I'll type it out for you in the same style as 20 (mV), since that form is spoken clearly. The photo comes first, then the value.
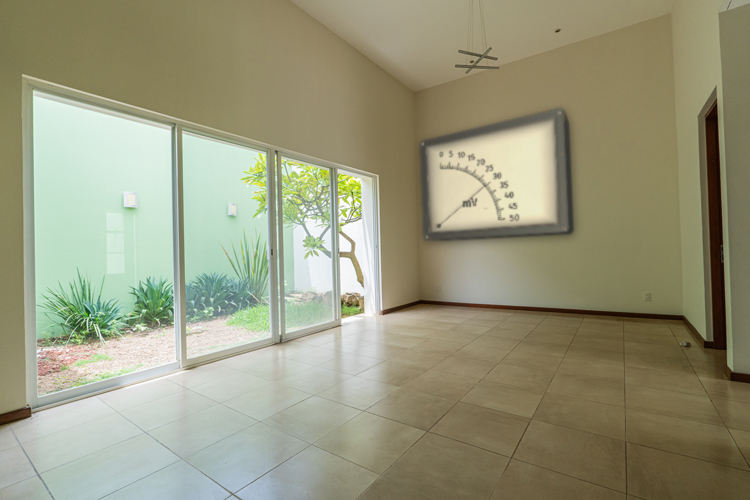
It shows 30 (mV)
